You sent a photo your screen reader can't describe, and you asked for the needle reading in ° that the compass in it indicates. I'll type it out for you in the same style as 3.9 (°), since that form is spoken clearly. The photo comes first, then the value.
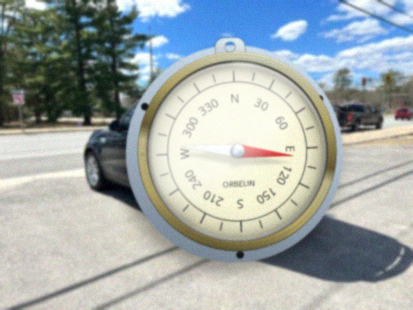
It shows 97.5 (°)
